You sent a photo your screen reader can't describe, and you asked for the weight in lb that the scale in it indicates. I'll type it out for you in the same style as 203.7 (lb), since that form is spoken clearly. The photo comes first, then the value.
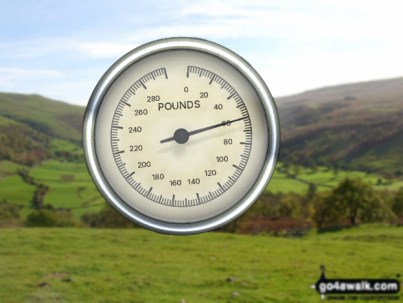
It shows 60 (lb)
